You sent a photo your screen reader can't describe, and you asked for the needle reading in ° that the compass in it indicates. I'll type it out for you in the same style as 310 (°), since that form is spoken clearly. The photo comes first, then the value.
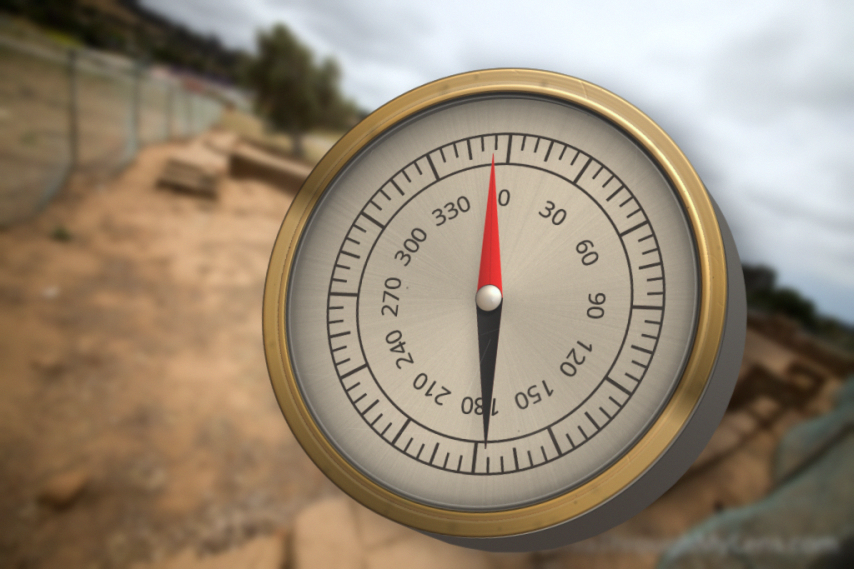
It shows 355 (°)
